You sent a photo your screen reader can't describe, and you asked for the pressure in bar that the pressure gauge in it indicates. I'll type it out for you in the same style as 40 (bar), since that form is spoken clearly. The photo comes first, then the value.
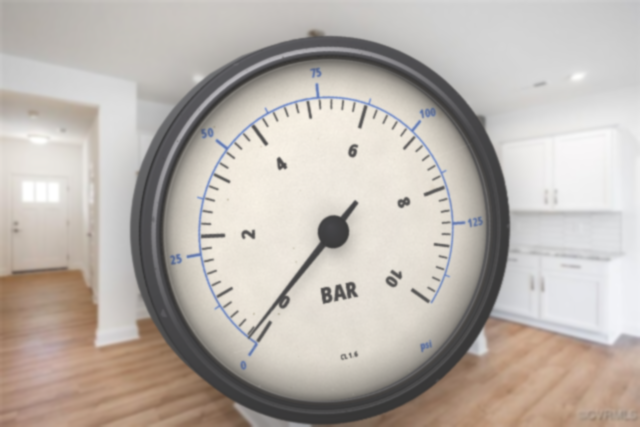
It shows 0.2 (bar)
